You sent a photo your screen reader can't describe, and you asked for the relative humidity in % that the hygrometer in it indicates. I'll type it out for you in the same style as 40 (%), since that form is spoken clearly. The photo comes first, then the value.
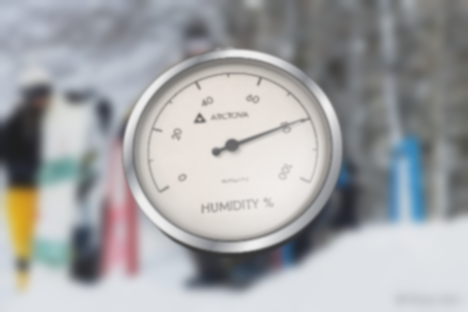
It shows 80 (%)
